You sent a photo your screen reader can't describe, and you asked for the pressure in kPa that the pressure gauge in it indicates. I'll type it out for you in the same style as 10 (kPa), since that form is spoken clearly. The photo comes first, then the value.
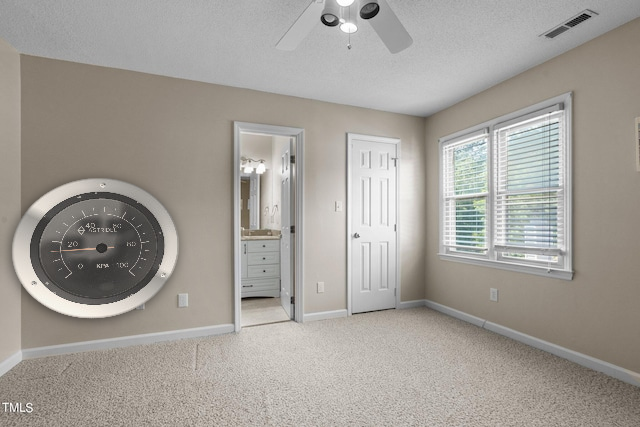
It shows 15 (kPa)
